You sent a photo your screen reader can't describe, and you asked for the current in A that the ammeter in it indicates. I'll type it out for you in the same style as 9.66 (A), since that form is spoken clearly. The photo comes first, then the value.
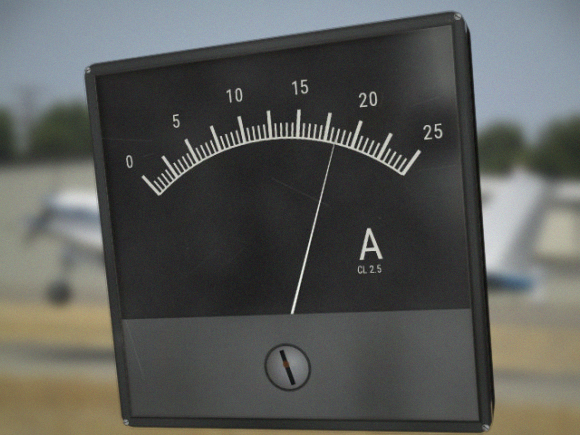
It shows 18.5 (A)
